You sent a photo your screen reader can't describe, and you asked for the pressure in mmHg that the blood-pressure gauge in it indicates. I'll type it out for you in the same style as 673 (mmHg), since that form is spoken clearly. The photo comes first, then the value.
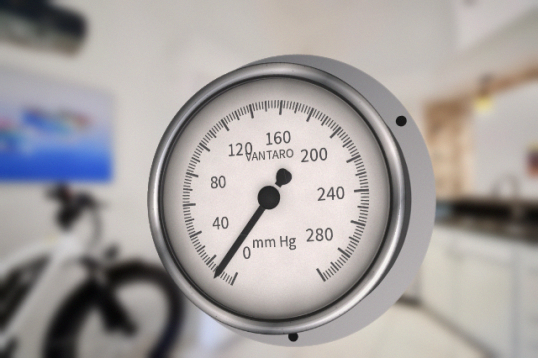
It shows 10 (mmHg)
